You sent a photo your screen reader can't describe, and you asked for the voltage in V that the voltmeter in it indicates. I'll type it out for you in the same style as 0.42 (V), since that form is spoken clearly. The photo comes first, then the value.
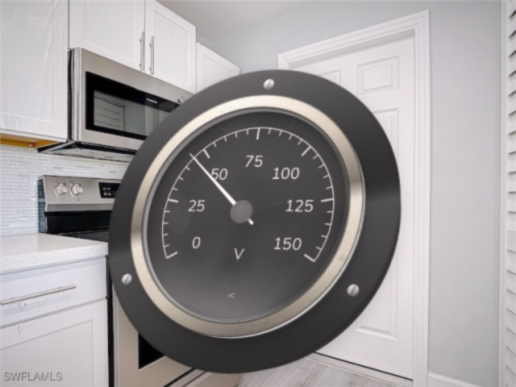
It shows 45 (V)
